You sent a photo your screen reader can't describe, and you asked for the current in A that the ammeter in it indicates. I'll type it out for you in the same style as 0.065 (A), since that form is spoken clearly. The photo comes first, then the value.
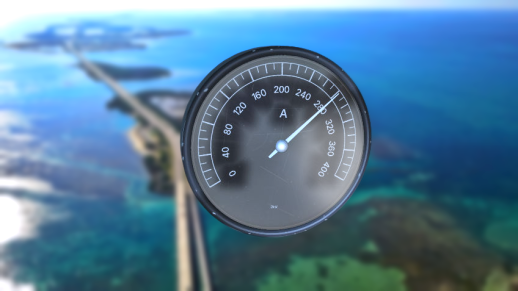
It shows 280 (A)
